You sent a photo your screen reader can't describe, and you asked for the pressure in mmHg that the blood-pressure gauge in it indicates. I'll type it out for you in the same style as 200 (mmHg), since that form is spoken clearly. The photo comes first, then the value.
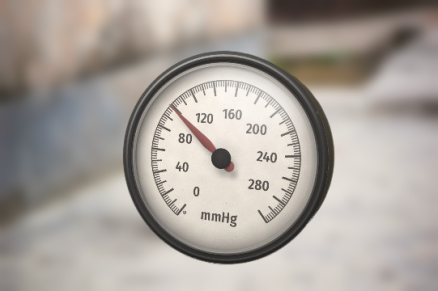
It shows 100 (mmHg)
